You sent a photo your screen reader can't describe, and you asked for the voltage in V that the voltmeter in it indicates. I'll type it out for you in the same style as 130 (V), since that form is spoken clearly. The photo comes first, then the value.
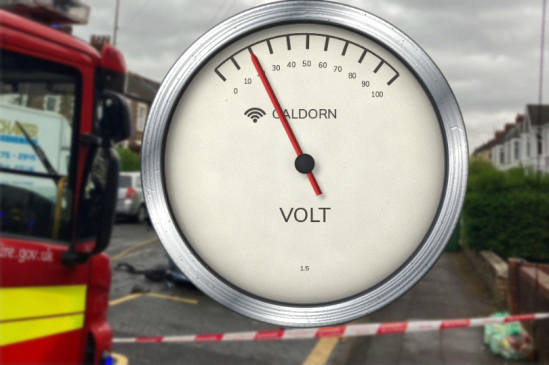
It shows 20 (V)
